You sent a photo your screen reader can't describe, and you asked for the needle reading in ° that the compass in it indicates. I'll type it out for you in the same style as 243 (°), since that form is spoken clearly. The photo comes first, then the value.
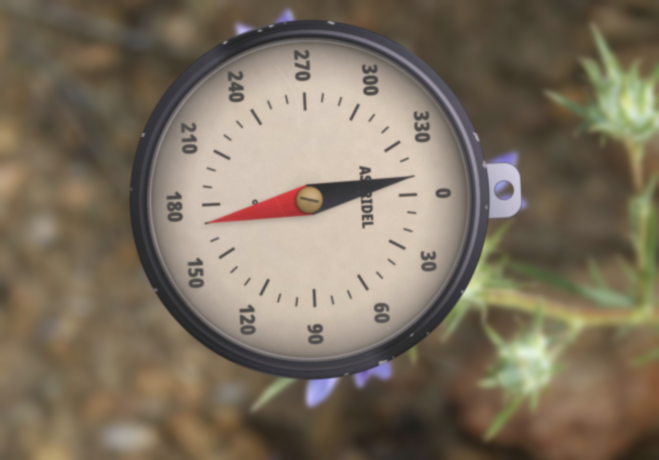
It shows 170 (°)
